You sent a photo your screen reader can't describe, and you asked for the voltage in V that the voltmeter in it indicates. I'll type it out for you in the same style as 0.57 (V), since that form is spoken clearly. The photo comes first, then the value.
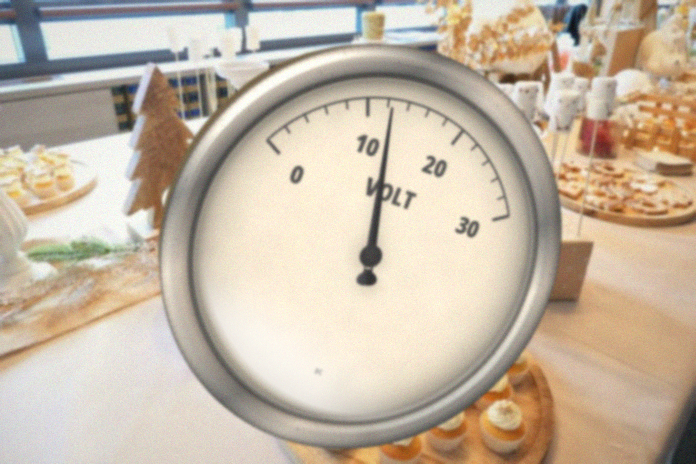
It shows 12 (V)
